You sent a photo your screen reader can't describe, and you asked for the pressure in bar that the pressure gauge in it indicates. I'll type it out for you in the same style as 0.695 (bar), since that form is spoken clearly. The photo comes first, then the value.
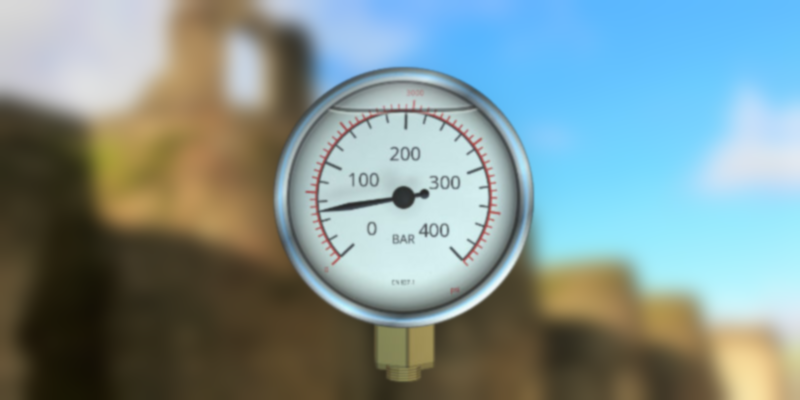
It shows 50 (bar)
